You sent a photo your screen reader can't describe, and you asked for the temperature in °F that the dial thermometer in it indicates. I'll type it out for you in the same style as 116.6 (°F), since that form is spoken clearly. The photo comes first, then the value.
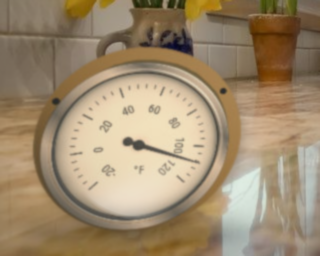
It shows 108 (°F)
